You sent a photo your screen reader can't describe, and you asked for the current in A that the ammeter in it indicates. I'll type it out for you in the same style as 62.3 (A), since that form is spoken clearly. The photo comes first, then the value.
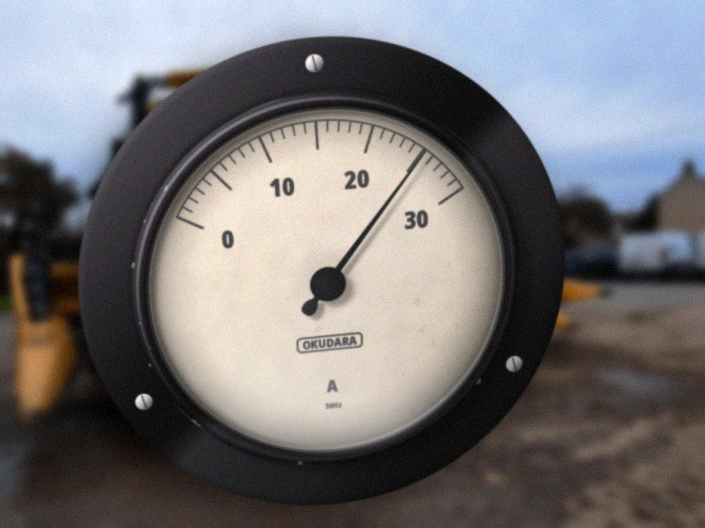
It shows 25 (A)
